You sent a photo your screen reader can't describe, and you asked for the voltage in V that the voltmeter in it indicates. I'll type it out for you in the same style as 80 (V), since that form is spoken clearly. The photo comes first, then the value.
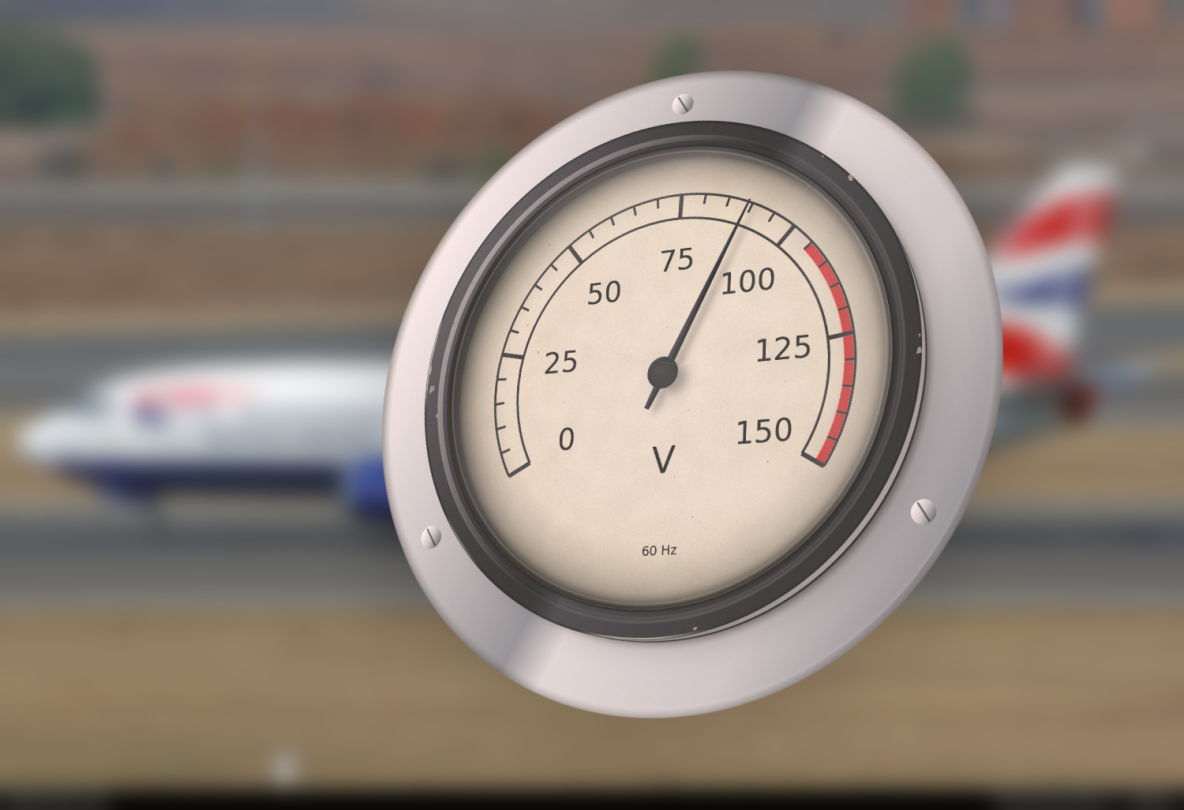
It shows 90 (V)
